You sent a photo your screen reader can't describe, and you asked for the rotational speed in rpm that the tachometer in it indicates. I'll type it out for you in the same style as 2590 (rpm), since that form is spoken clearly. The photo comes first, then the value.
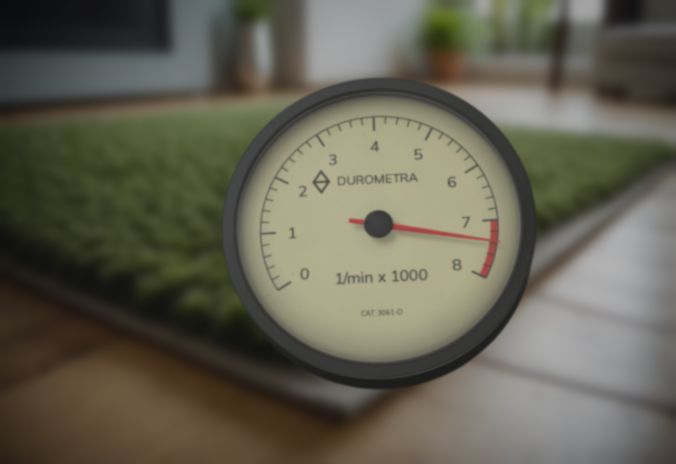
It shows 7400 (rpm)
